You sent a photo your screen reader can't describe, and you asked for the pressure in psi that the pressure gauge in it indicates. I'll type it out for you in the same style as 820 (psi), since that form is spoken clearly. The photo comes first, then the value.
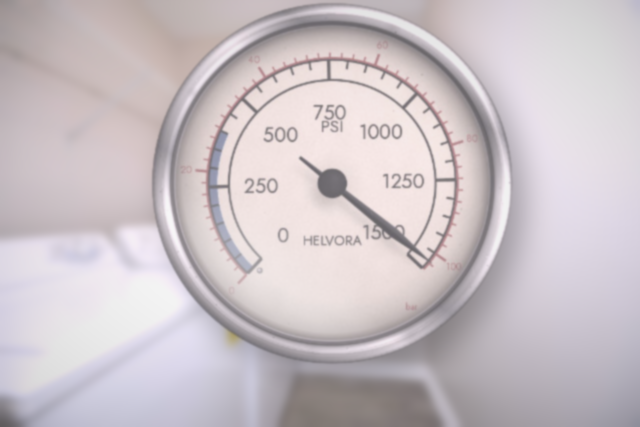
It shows 1475 (psi)
